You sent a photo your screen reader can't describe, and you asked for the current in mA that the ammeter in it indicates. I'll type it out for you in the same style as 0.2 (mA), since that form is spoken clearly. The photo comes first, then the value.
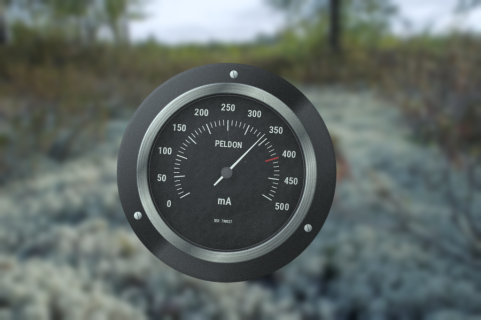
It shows 340 (mA)
